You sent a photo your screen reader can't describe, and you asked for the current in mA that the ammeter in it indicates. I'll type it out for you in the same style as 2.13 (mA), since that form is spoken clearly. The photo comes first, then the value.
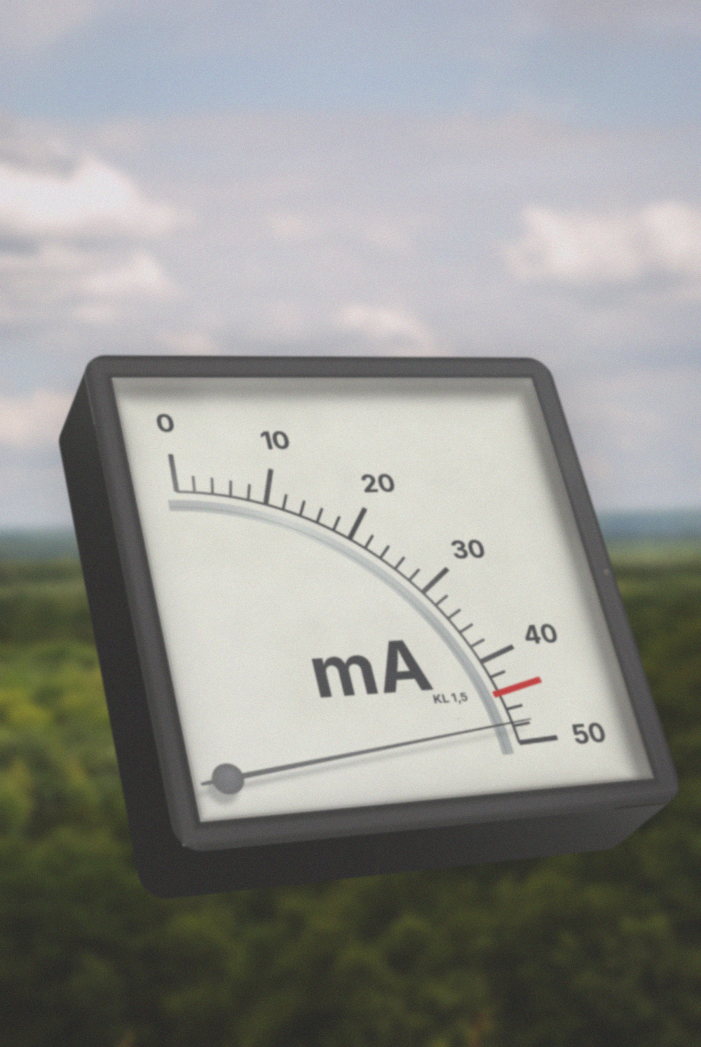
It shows 48 (mA)
